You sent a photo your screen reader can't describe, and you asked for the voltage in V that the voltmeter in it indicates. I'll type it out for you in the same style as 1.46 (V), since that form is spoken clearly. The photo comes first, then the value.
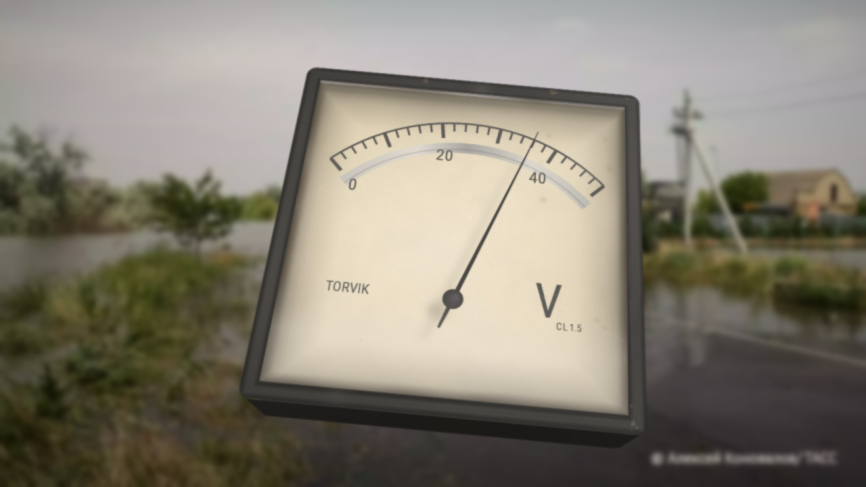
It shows 36 (V)
